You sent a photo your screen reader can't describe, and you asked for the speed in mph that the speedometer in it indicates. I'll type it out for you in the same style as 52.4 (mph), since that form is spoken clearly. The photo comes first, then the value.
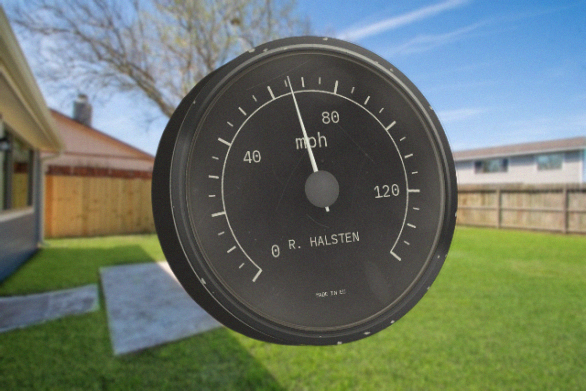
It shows 65 (mph)
